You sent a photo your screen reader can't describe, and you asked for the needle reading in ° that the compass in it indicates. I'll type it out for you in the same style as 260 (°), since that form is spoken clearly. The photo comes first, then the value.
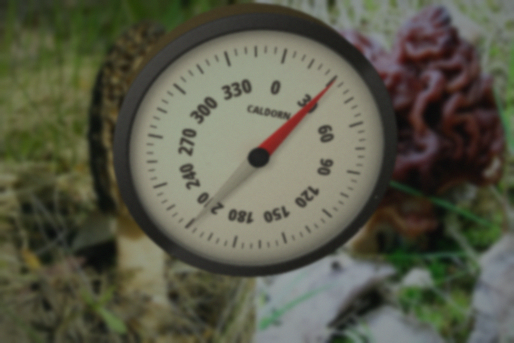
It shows 30 (°)
